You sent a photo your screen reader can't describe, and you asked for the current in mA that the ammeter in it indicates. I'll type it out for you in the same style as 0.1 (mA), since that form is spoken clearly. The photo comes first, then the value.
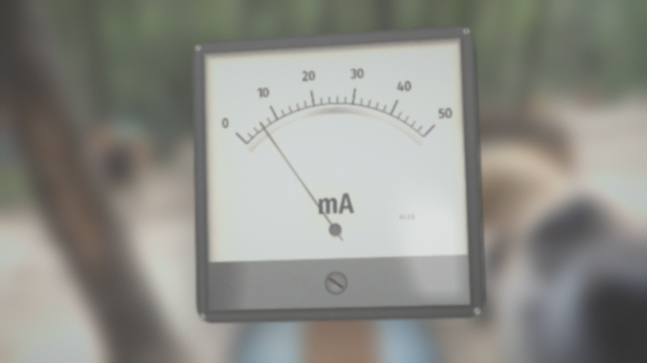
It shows 6 (mA)
